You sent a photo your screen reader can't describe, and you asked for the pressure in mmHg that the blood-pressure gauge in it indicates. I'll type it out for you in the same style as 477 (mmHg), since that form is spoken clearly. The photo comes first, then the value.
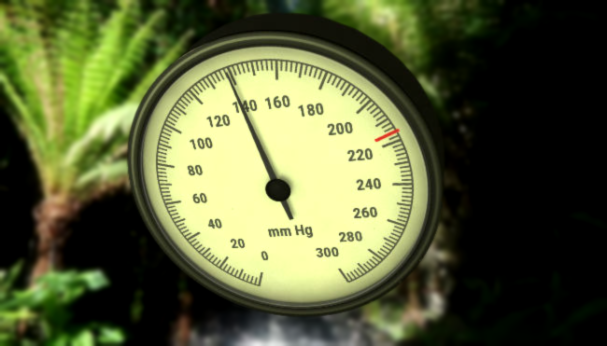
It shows 140 (mmHg)
